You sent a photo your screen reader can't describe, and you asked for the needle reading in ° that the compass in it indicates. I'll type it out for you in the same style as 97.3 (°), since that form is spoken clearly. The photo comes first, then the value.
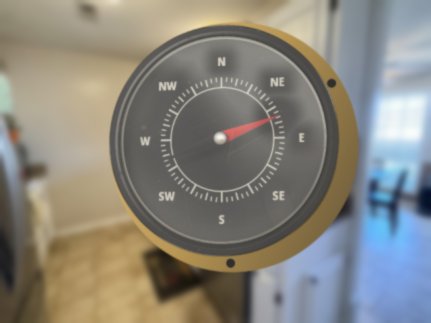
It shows 70 (°)
